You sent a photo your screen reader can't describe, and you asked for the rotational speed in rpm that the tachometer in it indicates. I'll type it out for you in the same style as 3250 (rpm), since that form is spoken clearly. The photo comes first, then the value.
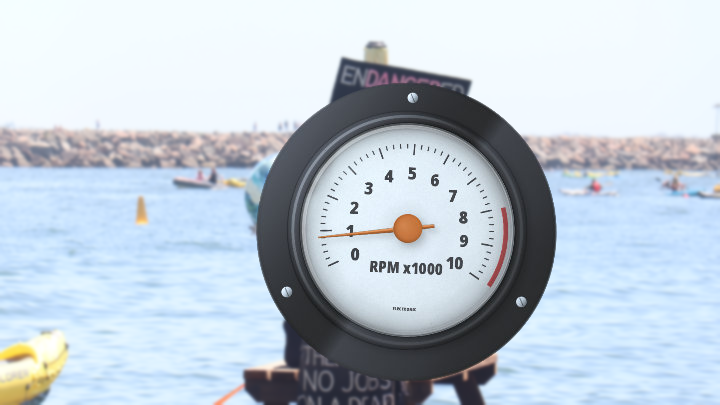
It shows 800 (rpm)
